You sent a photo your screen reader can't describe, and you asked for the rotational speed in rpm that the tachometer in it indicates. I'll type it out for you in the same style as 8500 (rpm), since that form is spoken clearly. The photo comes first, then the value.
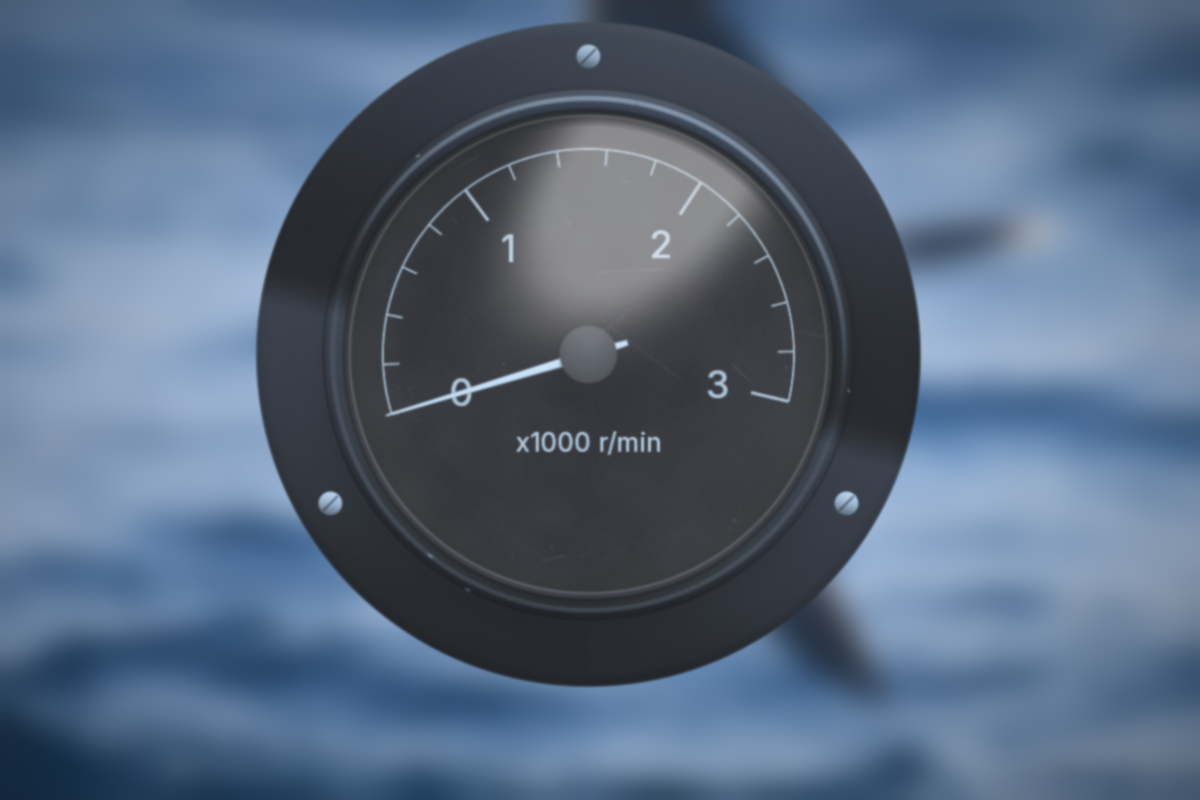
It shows 0 (rpm)
